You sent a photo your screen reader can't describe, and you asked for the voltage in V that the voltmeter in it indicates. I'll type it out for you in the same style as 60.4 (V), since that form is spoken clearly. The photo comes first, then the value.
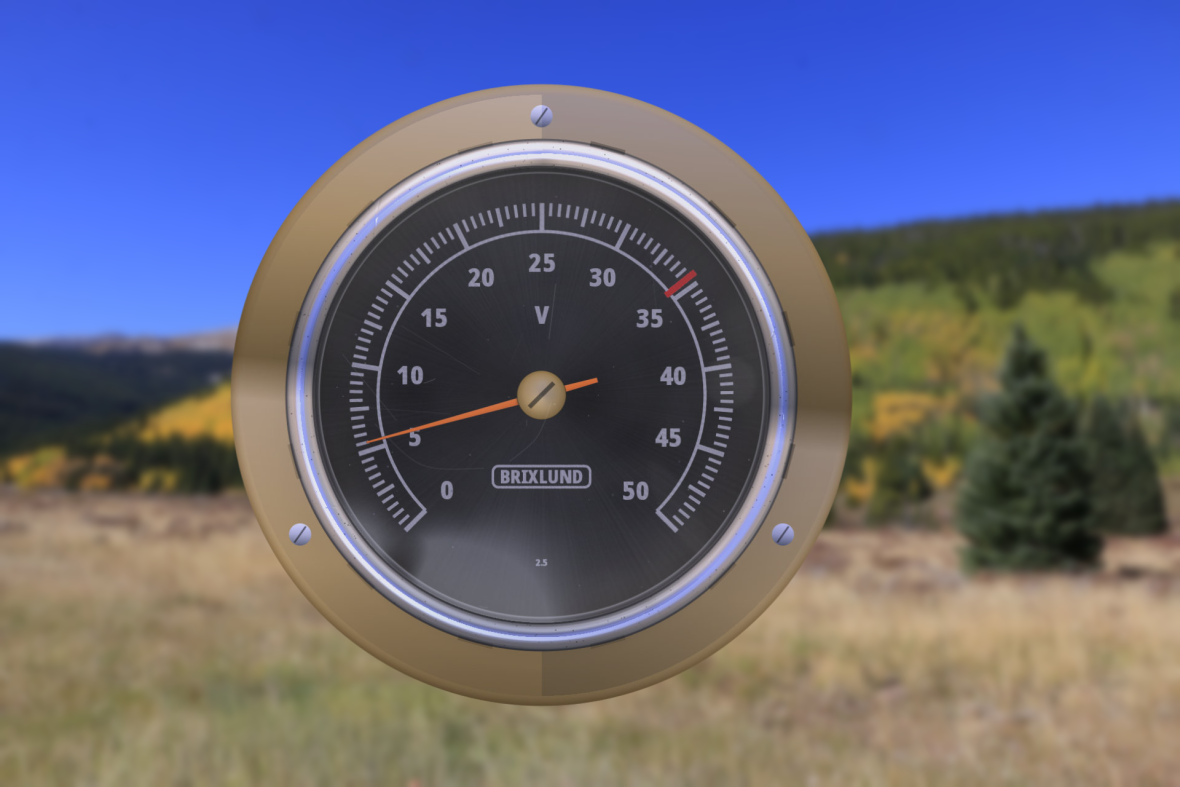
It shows 5.5 (V)
